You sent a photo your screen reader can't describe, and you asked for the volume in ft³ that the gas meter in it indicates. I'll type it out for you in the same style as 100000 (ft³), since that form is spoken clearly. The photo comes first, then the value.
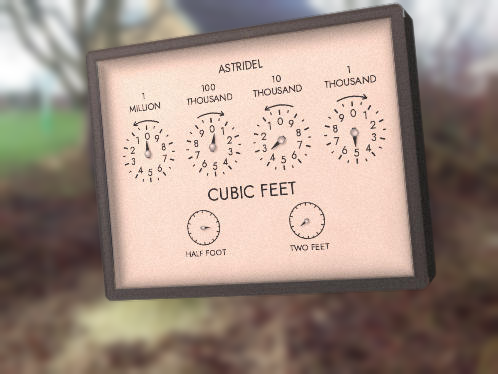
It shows 3500 (ft³)
